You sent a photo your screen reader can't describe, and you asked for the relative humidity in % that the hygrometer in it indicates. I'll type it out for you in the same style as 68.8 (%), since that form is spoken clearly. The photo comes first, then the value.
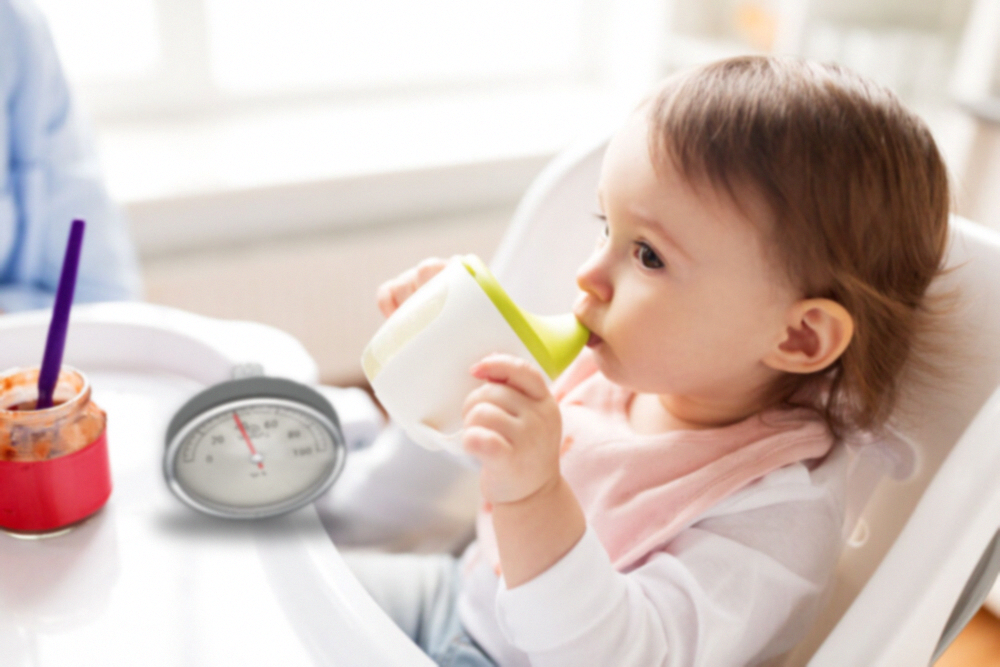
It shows 40 (%)
